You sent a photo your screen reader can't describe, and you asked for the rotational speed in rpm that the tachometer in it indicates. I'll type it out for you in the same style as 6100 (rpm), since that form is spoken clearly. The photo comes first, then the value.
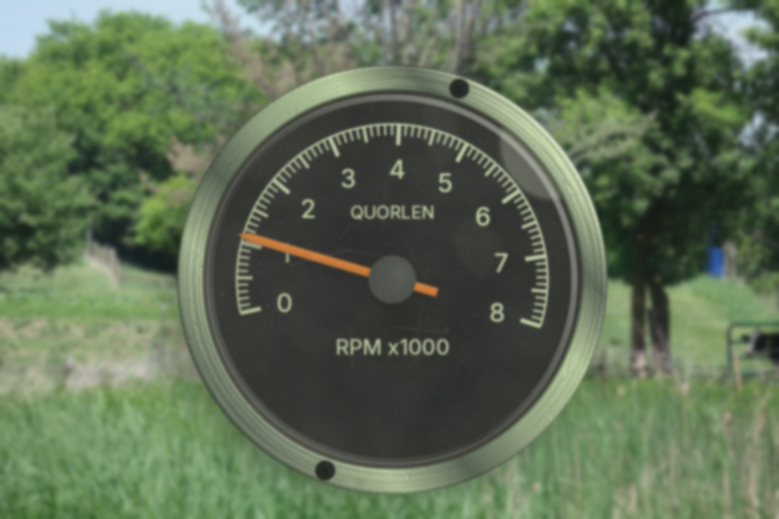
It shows 1100 (rpm)
